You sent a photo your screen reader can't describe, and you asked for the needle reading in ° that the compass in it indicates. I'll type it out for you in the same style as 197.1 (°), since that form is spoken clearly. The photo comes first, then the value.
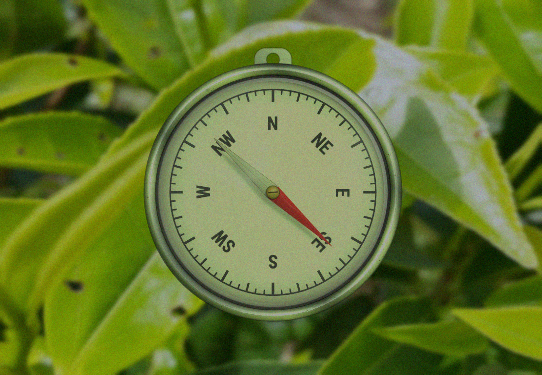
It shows 132.5 (°)
